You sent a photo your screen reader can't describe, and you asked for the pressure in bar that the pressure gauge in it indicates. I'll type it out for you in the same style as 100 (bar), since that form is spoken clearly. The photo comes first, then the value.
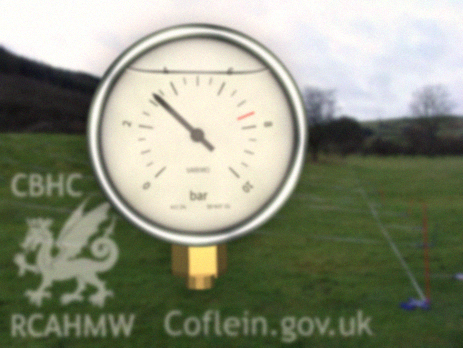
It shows 3.25 (bar)
